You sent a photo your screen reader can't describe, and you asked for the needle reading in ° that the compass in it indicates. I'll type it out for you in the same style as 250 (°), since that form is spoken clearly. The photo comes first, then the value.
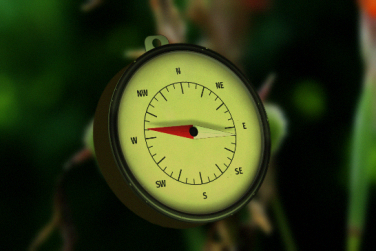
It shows 280 (°)
